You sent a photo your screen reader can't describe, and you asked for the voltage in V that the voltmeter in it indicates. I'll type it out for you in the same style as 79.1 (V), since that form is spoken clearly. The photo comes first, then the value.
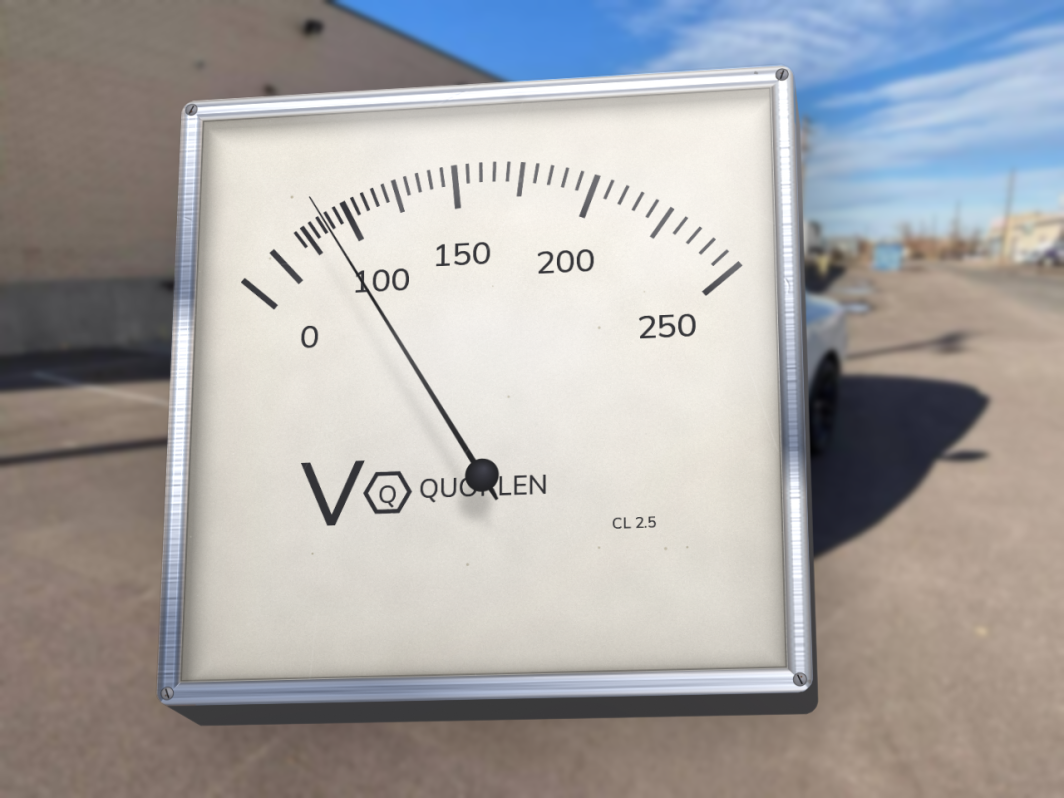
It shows 87.5 (V)
